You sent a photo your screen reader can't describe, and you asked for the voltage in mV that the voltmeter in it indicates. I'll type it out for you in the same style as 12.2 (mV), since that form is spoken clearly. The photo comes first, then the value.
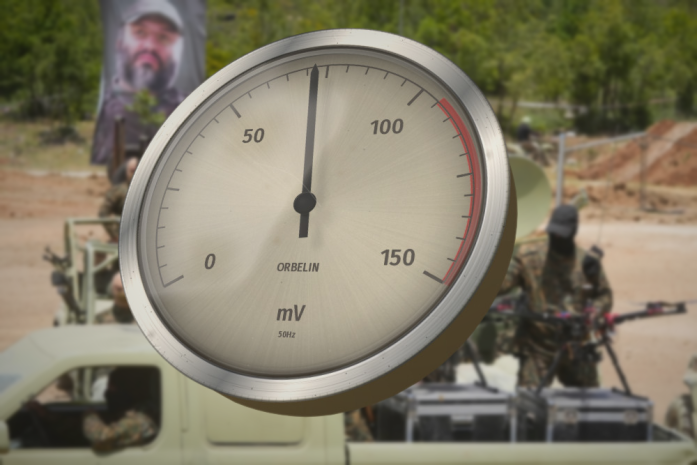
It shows 72.5 (mV)
